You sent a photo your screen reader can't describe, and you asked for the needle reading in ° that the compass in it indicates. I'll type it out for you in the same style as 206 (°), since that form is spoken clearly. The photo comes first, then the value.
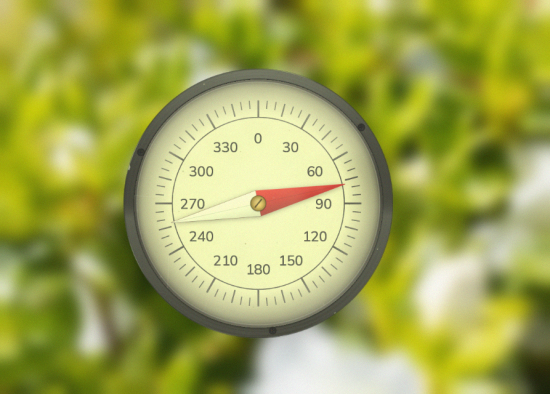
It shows 77.5 (°)
